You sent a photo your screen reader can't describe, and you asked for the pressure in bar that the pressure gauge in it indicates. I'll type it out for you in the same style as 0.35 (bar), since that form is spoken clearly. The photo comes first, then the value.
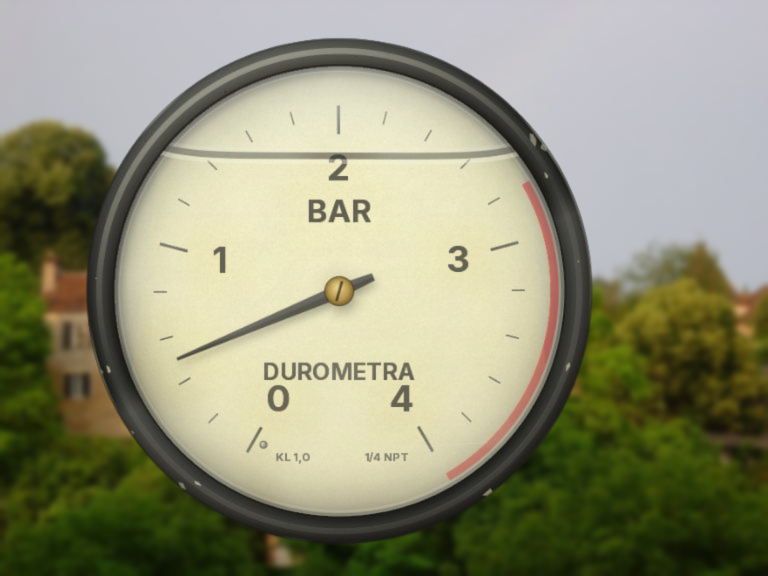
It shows 0.5 (bar)
